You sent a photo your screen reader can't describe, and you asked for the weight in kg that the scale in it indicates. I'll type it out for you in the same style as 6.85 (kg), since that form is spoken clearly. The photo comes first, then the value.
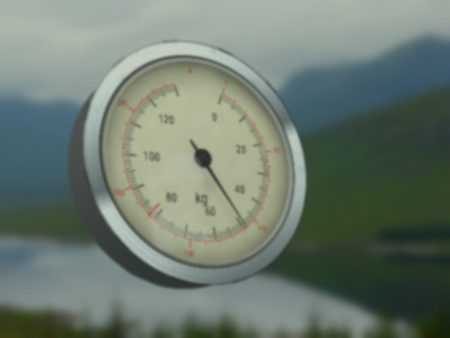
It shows 50 (kg)
